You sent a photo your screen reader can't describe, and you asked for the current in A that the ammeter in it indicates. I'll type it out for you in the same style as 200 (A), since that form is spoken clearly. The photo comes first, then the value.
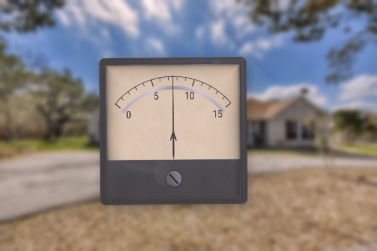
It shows 7.5 (A)
